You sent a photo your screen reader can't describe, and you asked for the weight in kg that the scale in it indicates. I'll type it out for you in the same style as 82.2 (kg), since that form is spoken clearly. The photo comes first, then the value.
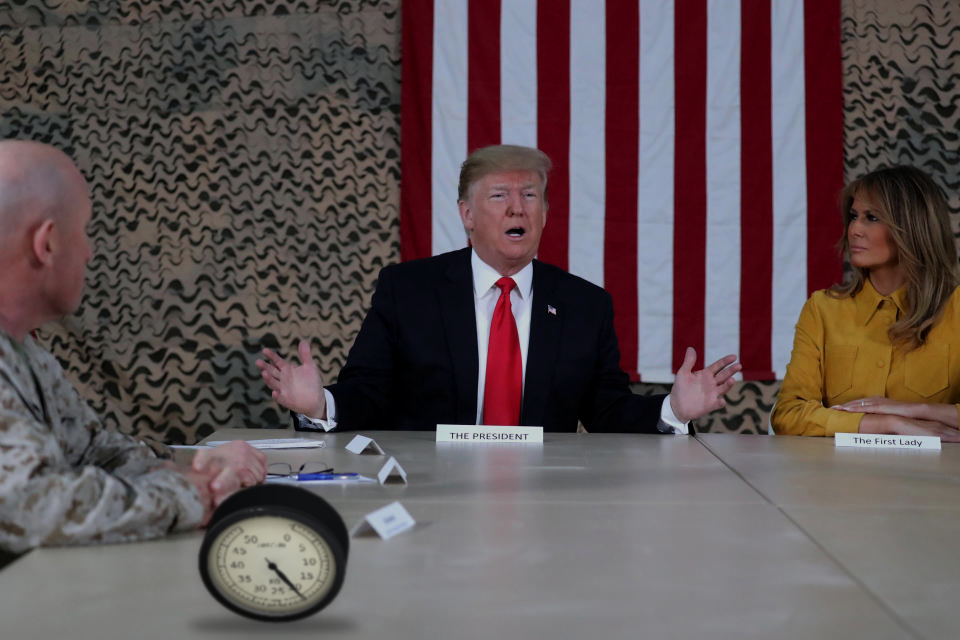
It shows 20 (kg)
